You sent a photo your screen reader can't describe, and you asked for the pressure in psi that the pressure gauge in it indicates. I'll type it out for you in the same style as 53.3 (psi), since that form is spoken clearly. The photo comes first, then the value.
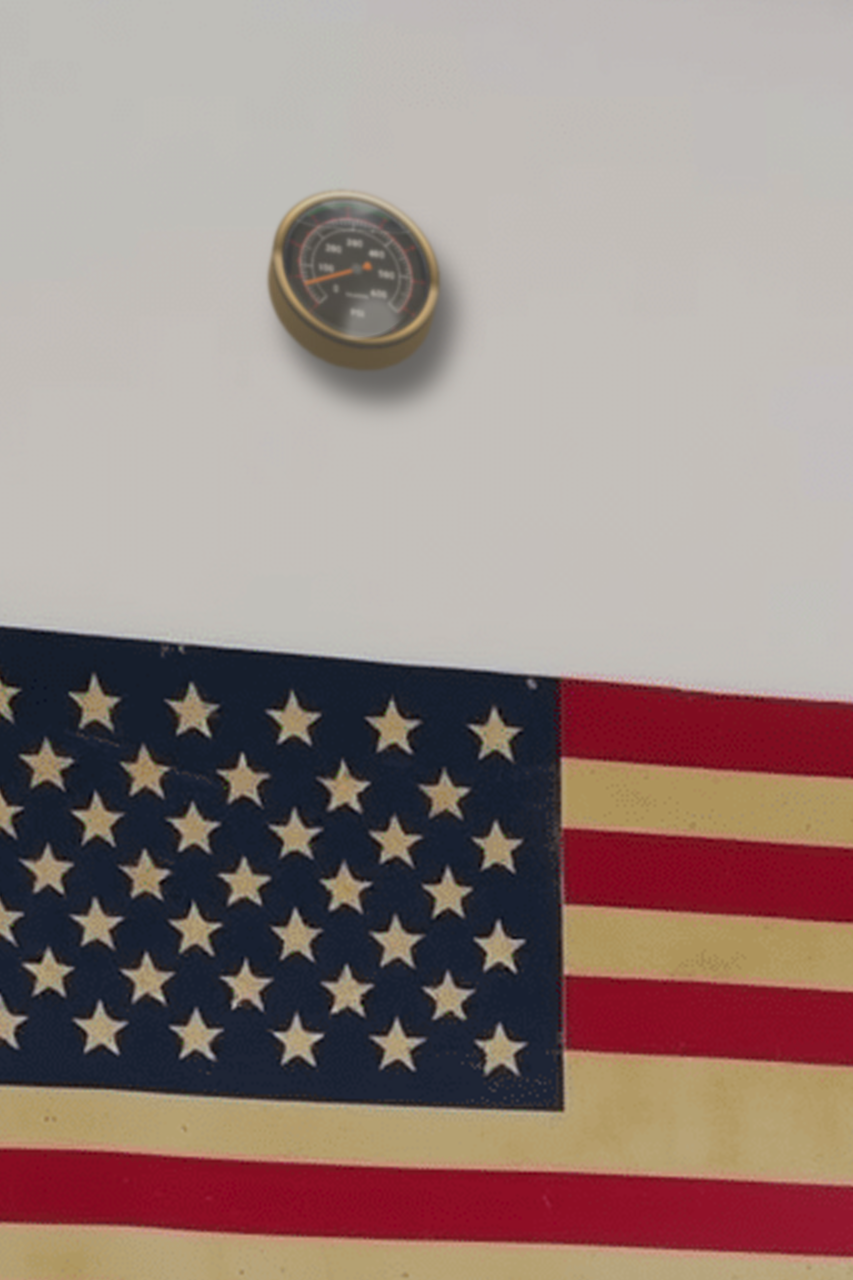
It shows 50 (psi)
